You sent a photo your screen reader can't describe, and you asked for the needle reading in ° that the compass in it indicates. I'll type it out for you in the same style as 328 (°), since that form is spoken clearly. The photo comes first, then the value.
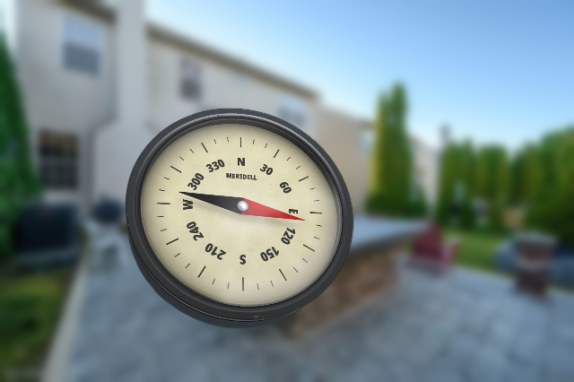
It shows 100 (°)
